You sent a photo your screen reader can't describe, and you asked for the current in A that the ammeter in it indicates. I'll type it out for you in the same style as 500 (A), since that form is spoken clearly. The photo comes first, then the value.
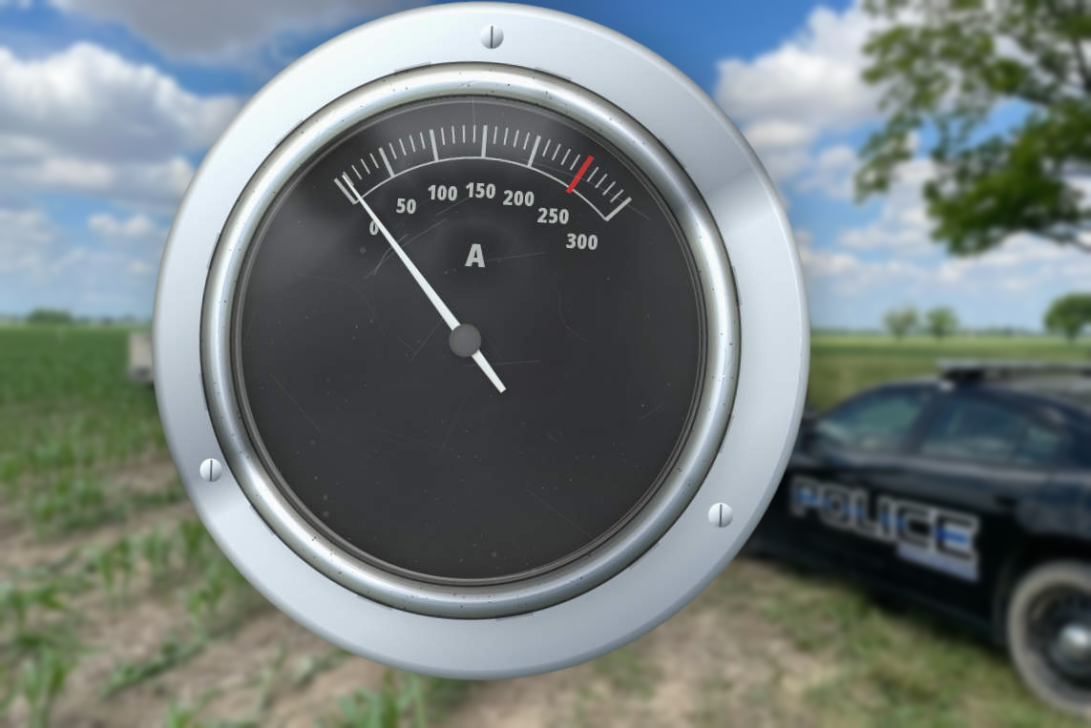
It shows 10 (A)
